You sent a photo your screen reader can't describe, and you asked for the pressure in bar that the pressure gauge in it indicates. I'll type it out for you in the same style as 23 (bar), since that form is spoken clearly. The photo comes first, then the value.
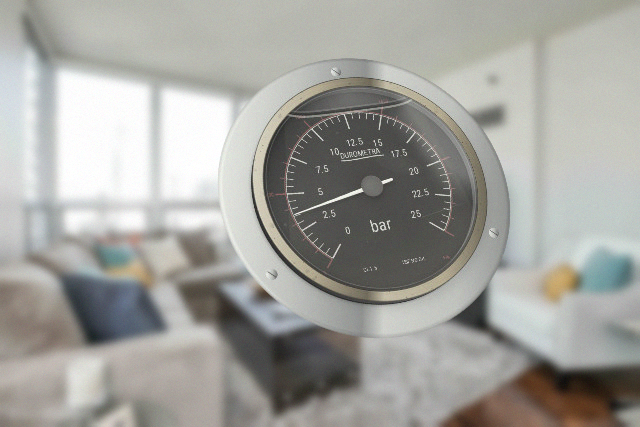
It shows 3.5 (bar)
